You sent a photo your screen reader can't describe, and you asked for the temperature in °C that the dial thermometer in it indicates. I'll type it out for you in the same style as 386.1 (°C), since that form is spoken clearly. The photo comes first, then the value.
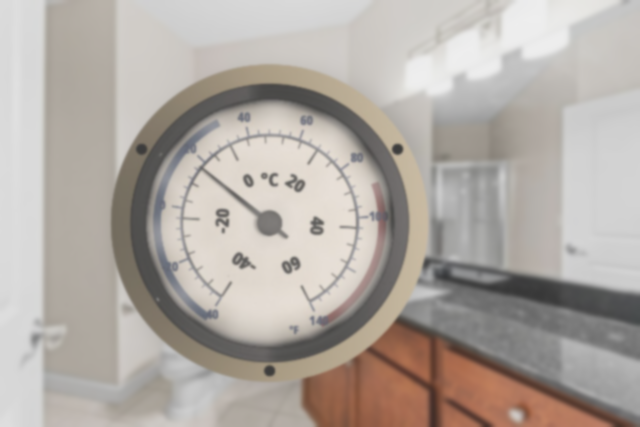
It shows -8 (°C)
